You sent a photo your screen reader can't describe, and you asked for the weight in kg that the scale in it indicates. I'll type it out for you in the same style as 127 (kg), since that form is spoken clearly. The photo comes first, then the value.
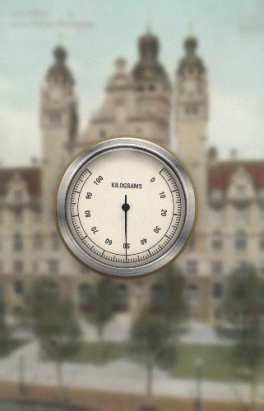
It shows 50 (kg)
